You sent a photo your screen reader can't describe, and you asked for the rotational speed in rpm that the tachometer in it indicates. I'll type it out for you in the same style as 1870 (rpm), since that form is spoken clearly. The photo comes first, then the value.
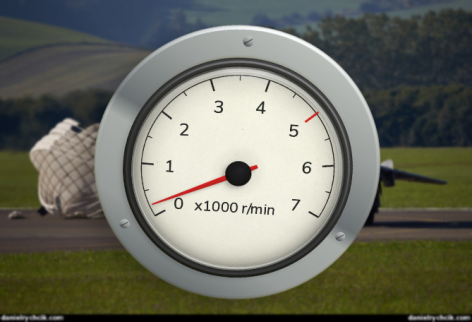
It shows 250 (rpm)
